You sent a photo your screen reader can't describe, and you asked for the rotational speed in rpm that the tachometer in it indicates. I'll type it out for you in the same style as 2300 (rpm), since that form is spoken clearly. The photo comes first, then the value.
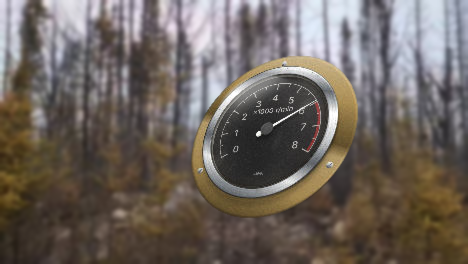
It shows 6000 (rpm)
